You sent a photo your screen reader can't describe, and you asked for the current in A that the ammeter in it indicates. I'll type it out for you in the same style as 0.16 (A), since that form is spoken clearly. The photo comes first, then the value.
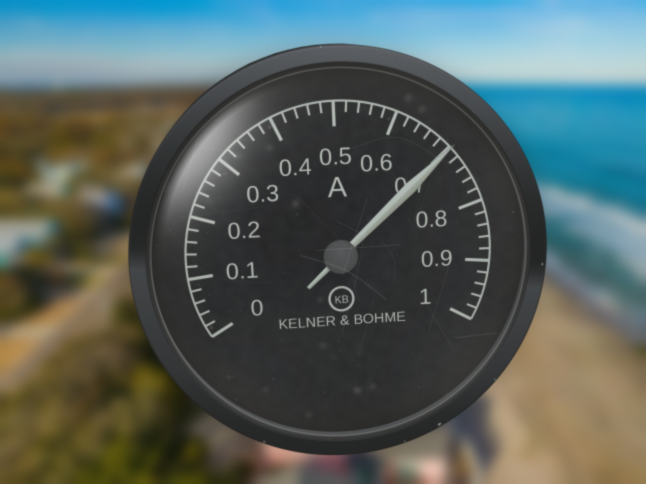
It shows 0.7 (A)
